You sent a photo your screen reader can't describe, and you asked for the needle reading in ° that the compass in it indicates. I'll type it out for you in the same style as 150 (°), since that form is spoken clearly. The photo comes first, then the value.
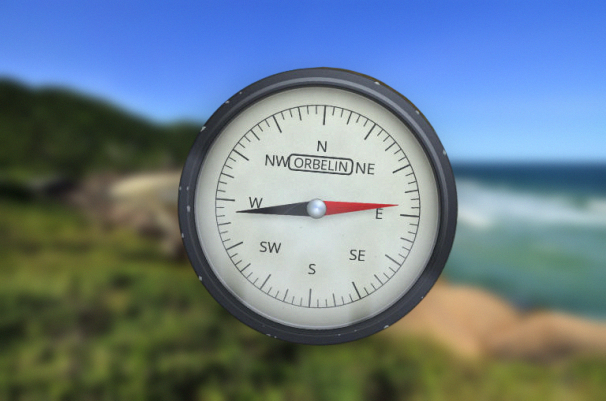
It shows 82.5 (°)
